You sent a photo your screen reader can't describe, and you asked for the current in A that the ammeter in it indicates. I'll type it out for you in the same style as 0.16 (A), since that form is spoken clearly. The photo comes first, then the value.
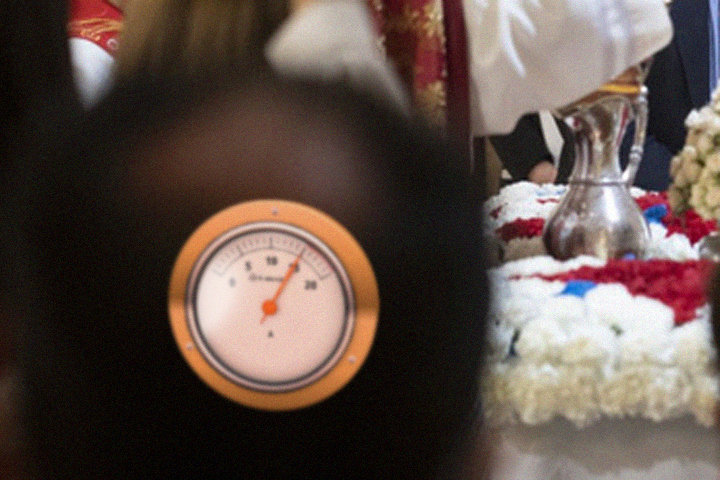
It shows 15 (A)
